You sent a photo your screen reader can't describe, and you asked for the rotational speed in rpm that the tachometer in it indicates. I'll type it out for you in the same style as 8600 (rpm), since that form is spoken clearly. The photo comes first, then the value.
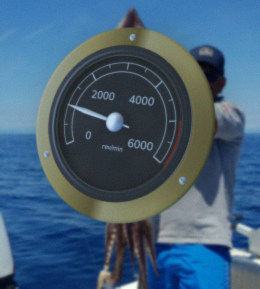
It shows 1000 (rpm)
